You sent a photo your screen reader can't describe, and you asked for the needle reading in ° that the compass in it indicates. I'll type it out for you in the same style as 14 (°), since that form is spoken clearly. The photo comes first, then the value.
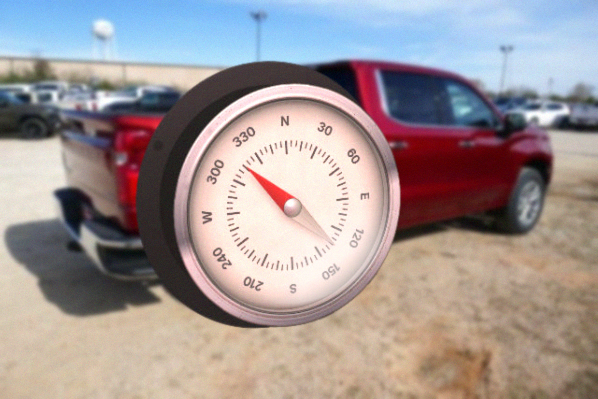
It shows 315 (°)
